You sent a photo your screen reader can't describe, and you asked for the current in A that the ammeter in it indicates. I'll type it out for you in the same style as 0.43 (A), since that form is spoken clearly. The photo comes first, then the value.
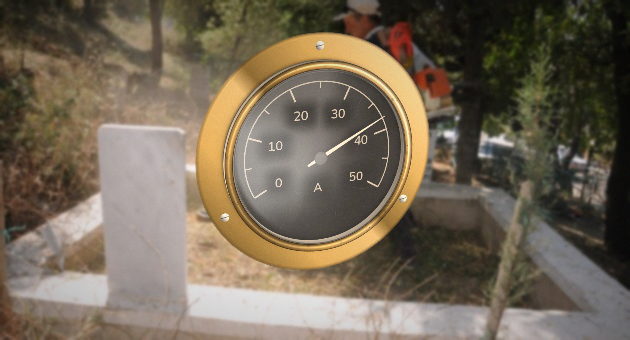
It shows 37.5 (A)
